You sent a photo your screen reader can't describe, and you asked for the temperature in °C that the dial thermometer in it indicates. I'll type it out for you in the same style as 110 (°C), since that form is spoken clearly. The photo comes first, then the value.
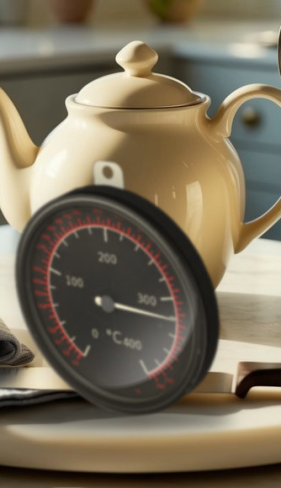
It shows 320 (°C)
